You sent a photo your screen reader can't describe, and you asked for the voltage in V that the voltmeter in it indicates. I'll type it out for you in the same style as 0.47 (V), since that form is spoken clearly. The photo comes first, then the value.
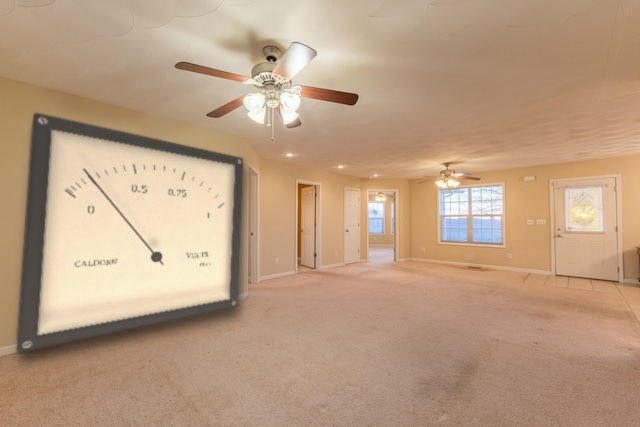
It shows 0.25 (V)
